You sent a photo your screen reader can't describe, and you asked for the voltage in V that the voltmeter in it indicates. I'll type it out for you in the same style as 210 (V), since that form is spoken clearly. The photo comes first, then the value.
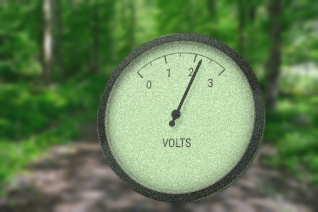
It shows 2.25 (V)
